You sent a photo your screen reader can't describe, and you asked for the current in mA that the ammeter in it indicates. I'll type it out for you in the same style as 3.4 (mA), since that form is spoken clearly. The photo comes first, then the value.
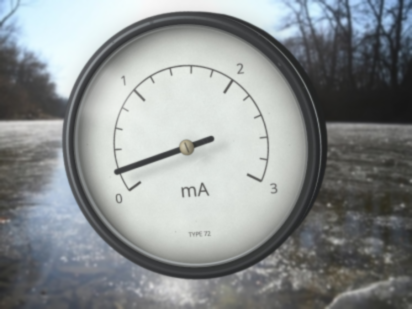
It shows 0.2 (mA)
